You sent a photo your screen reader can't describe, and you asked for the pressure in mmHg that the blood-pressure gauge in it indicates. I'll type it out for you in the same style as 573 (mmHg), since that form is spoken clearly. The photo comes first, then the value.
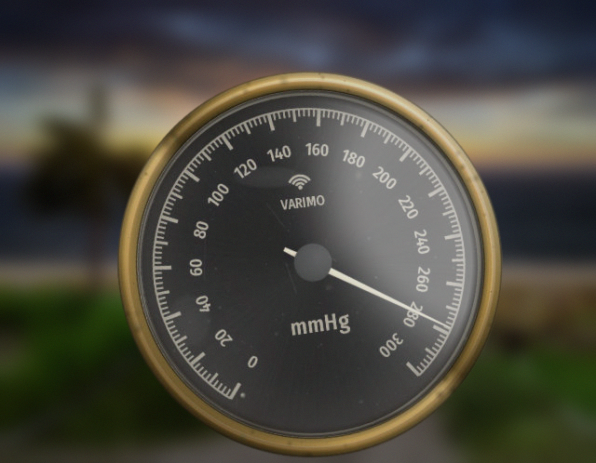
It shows 278 (mmHg)
